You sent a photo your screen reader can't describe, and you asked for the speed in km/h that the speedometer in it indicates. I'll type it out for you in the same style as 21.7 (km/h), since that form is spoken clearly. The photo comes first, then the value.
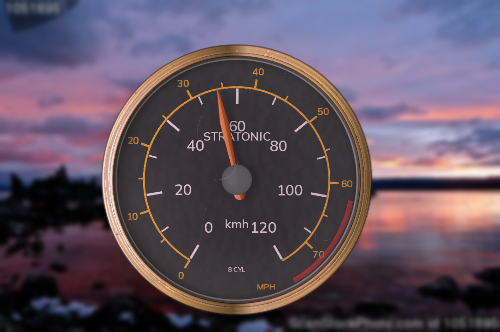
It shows 55 (km/h)
